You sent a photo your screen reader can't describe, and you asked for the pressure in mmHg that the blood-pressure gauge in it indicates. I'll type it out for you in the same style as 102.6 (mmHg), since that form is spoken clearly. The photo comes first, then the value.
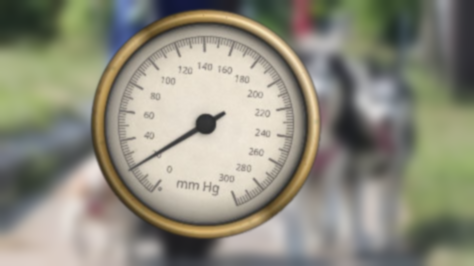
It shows 20 (mmHg)
